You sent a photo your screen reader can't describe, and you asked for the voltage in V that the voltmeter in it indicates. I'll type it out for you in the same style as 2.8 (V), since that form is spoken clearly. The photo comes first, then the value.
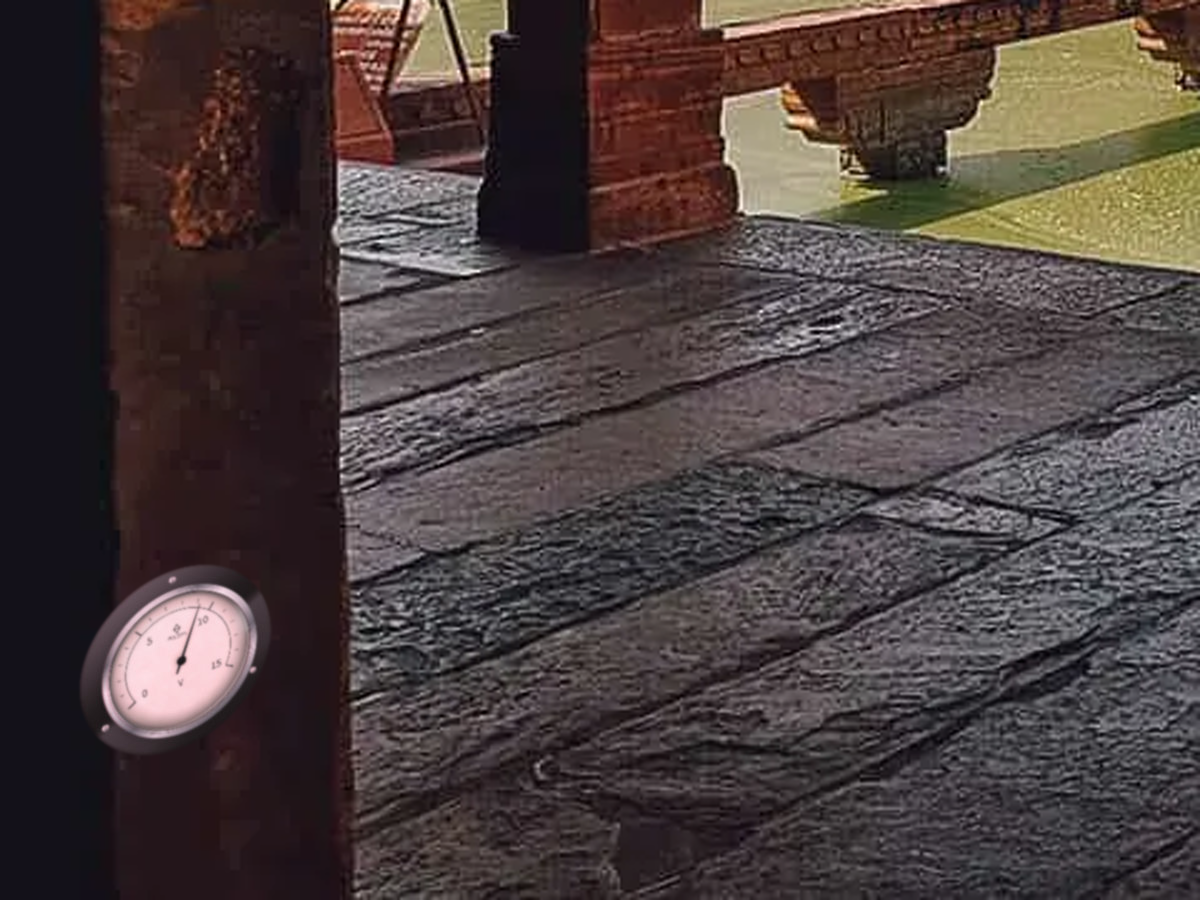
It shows 9 (V)
